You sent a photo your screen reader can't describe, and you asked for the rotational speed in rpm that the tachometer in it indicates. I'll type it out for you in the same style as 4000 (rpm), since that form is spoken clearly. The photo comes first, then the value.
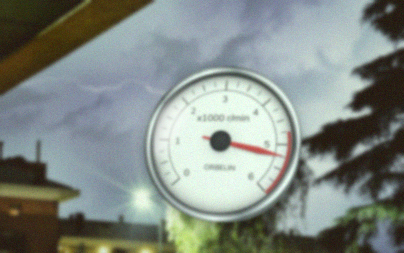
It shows 5250 (rpm)
